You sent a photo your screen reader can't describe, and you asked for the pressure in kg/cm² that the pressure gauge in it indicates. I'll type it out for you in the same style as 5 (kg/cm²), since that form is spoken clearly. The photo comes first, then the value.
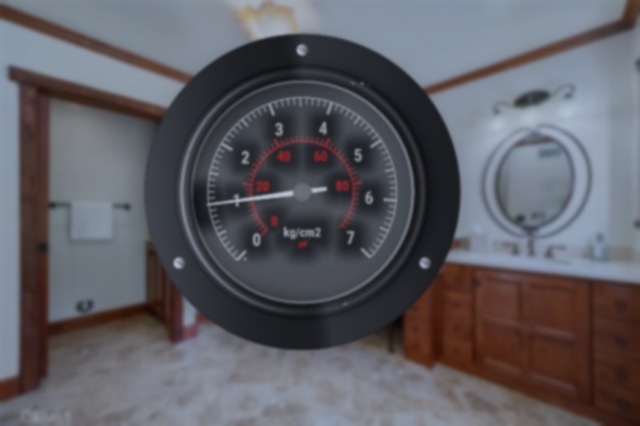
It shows 1 (kg/cm²)
